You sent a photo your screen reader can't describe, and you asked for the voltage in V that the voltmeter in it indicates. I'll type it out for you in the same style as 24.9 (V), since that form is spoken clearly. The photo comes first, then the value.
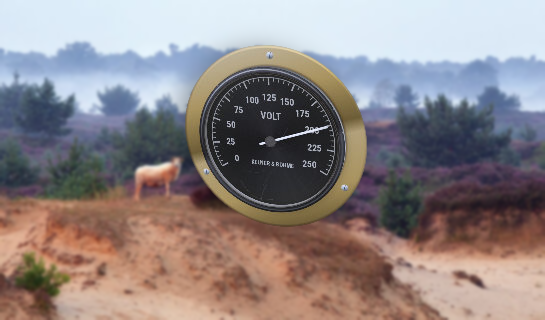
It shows 200 (V)
